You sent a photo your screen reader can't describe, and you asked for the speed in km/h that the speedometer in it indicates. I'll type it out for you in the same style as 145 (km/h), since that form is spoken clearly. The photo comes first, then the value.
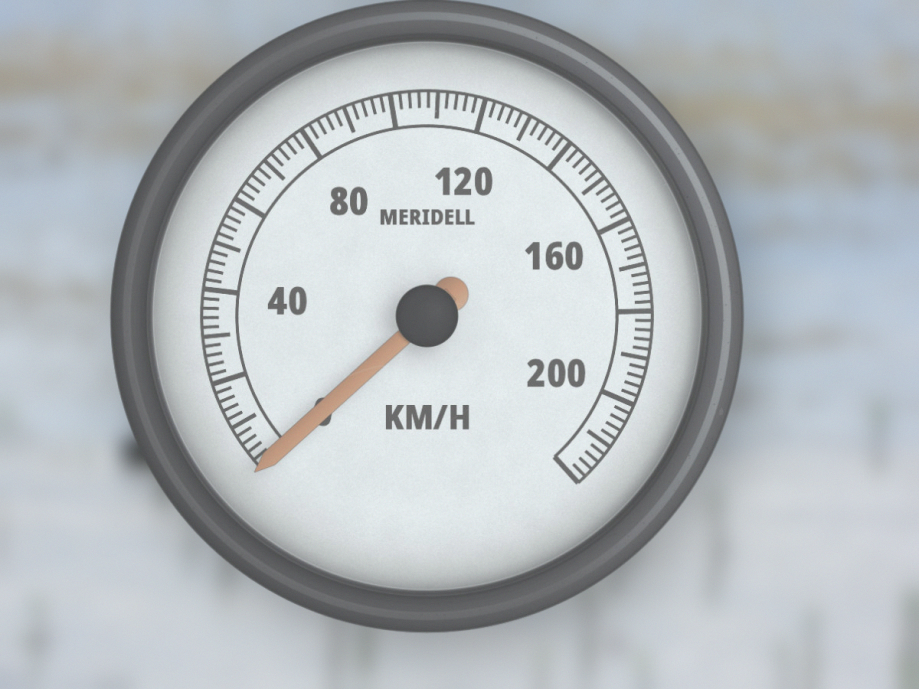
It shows 0 (km/h)
